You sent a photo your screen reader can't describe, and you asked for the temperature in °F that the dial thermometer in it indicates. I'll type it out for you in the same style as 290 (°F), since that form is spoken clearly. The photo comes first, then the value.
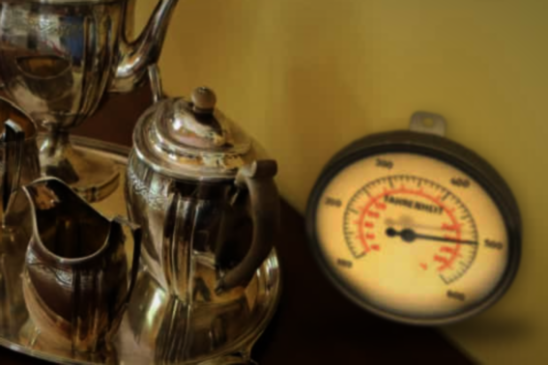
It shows 500 (°F)
